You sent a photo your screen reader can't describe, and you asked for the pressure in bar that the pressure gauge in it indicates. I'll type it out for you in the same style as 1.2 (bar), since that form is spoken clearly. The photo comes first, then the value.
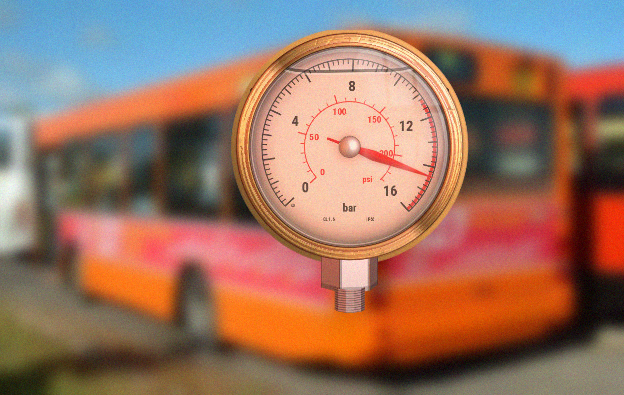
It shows 14.4 (bar)
